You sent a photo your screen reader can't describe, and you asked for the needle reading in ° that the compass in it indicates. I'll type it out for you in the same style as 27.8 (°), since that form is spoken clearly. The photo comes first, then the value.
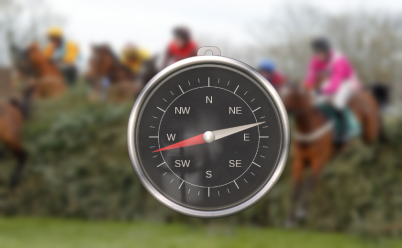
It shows 255 (°)
